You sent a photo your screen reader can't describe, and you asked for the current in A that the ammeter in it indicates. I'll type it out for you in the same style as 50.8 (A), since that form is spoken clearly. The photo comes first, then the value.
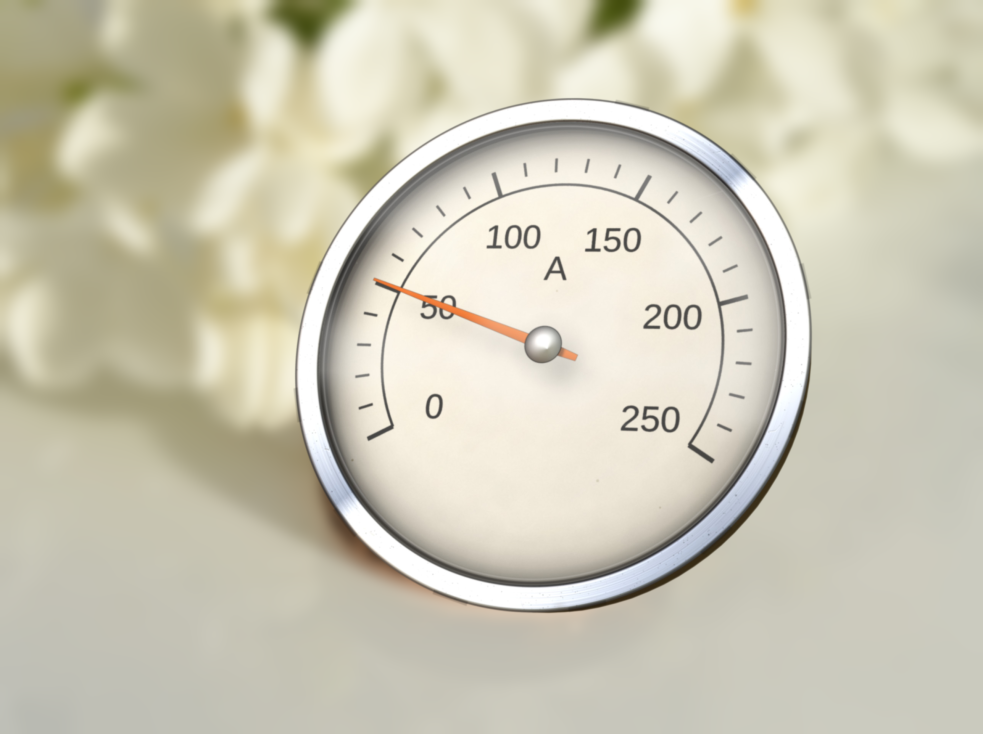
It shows 50 (A)
